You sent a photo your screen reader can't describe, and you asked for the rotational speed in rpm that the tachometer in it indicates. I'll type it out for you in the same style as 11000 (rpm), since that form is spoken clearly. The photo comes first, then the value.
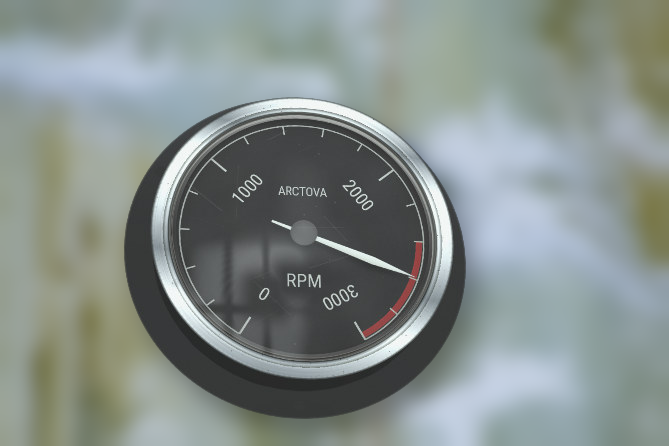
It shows 2600 (rpm)
